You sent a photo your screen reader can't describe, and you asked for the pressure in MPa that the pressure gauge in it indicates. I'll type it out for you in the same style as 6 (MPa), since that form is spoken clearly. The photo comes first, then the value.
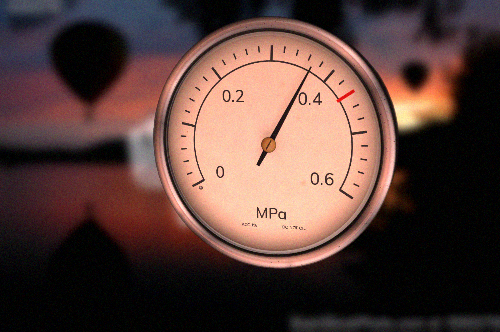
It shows 0.37 (MPa)
